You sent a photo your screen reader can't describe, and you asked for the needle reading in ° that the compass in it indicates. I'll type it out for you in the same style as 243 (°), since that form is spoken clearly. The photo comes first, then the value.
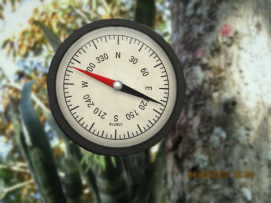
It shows 290 (°)
